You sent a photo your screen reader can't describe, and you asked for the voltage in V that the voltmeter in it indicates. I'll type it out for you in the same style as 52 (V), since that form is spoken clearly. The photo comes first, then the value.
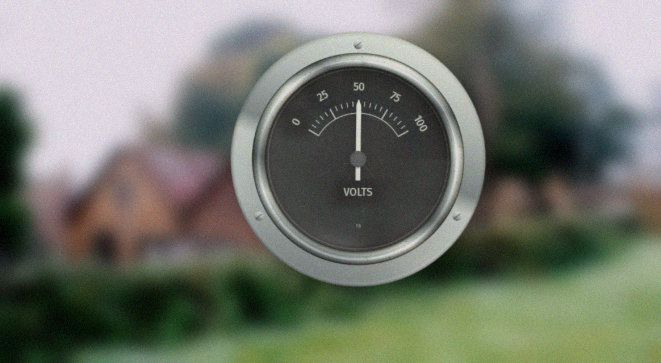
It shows 50 (V)
